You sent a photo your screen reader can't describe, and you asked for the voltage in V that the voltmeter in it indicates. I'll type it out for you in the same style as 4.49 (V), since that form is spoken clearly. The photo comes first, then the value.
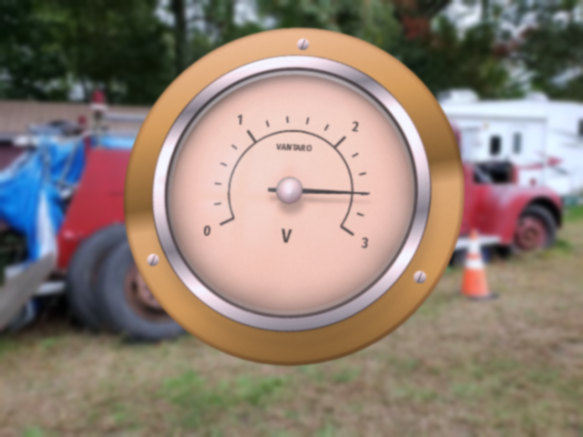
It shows 2.6 (V)
